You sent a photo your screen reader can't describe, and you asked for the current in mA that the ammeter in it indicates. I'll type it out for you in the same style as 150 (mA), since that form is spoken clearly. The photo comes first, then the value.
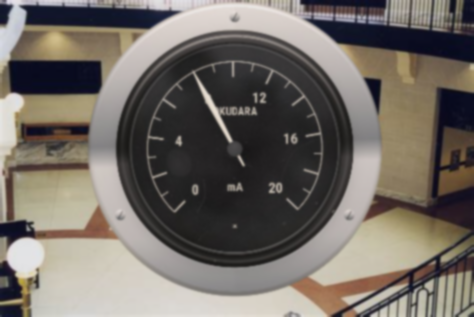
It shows 8 (mA)
